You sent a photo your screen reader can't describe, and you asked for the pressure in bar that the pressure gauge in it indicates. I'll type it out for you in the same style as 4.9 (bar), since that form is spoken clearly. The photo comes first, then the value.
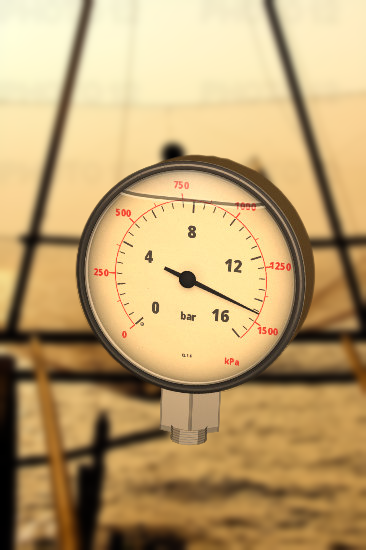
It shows 14.5 (bar)
